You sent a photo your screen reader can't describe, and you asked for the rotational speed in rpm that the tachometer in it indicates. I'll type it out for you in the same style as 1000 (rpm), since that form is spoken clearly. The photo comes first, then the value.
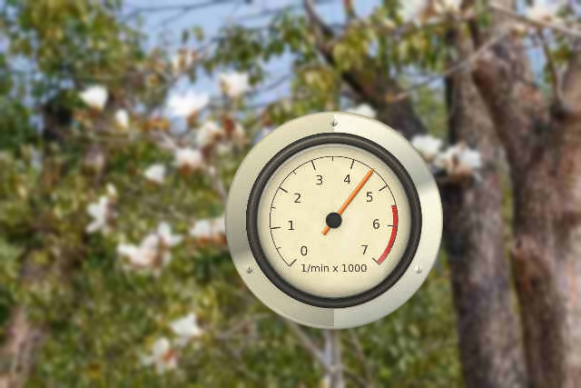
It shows 4500 (rpm)
